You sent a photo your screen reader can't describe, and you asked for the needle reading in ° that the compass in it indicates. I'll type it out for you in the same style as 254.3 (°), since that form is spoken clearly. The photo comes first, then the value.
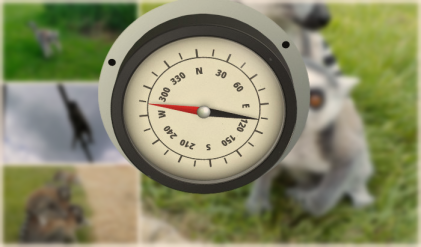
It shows 285 (°)
